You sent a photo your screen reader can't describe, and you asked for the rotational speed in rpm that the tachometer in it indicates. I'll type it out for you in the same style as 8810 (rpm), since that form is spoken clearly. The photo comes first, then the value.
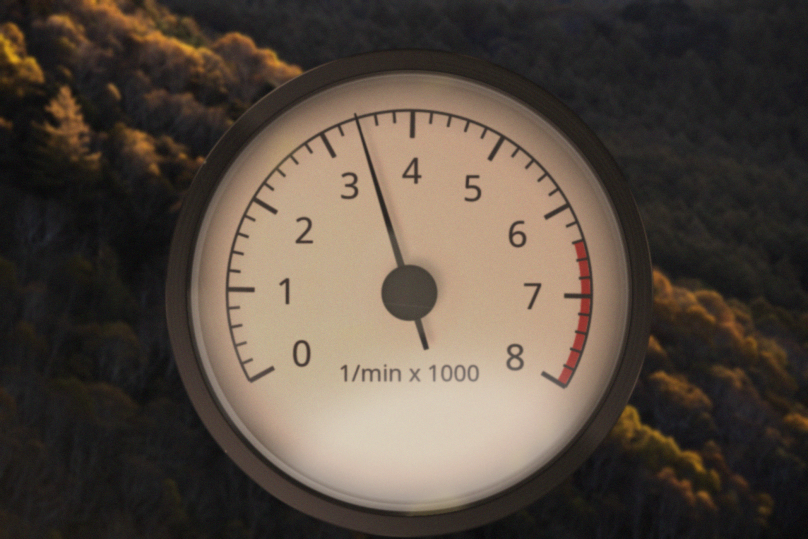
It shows 3400 (rpm)
